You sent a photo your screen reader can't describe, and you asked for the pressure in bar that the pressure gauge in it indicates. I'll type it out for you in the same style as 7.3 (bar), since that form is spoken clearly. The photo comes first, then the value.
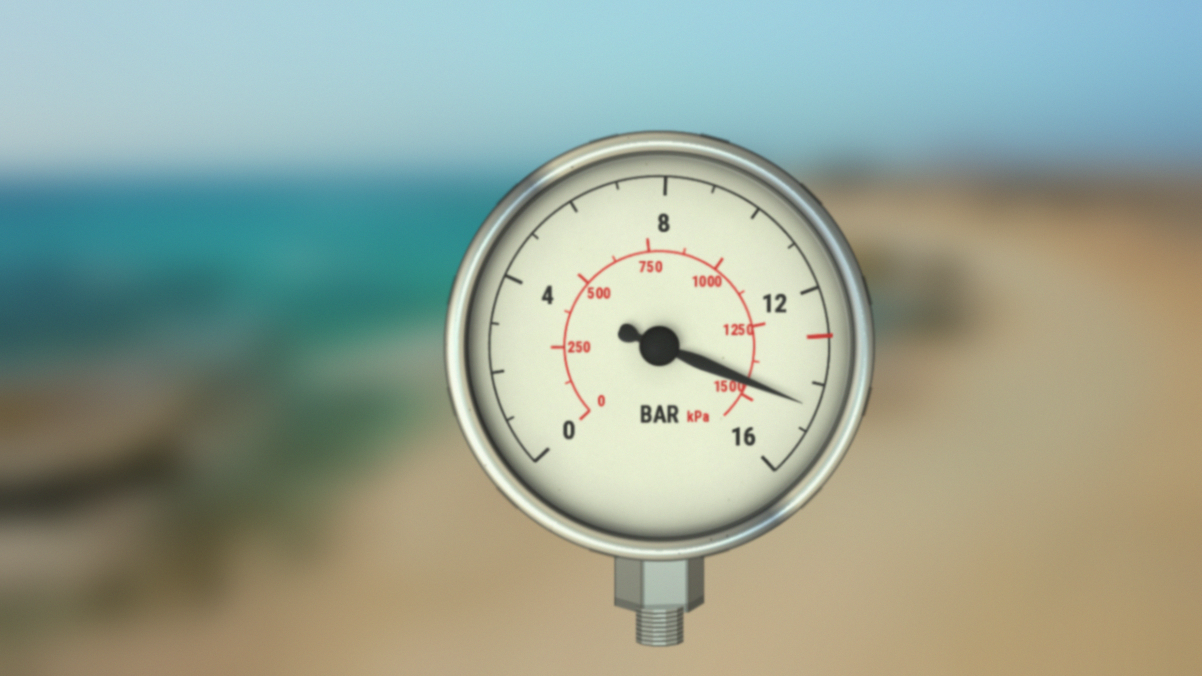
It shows 14.5 (bar)
